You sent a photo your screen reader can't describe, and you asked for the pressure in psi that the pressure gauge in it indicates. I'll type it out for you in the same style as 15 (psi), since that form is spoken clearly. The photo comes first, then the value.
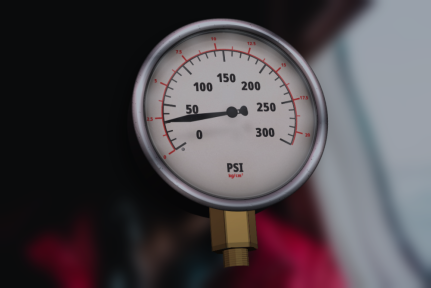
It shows 30 (psi)
